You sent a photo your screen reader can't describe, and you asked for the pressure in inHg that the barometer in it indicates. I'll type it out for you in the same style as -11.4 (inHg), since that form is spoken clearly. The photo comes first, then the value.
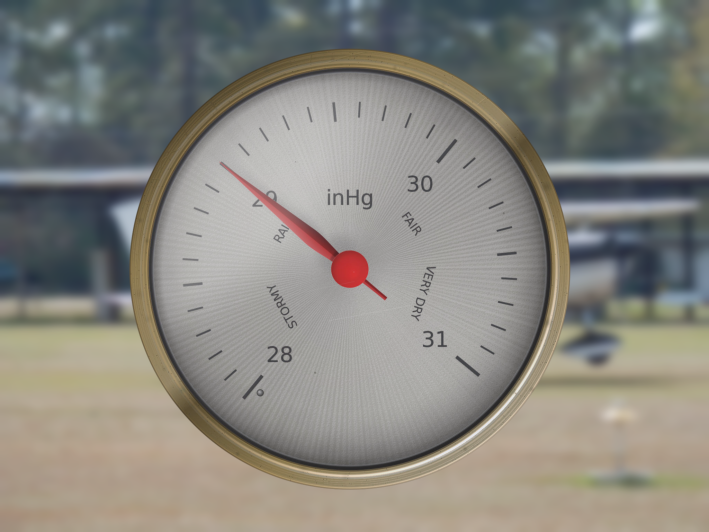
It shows 29 (inHg)
